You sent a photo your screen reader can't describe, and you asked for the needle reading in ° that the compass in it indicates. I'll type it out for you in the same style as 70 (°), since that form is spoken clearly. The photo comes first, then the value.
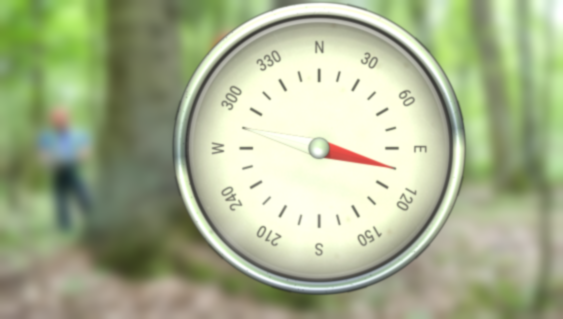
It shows 105 (°)
